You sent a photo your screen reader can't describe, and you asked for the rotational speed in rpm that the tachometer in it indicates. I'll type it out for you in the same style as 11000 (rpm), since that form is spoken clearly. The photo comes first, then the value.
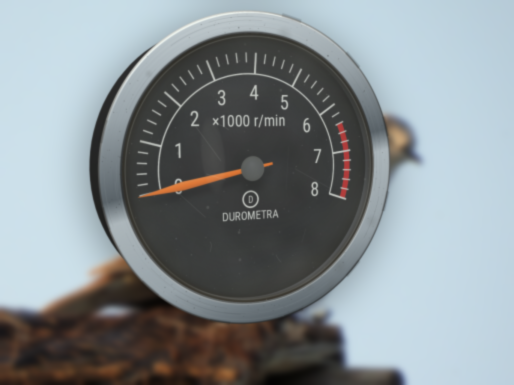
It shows 0 (rpm)
